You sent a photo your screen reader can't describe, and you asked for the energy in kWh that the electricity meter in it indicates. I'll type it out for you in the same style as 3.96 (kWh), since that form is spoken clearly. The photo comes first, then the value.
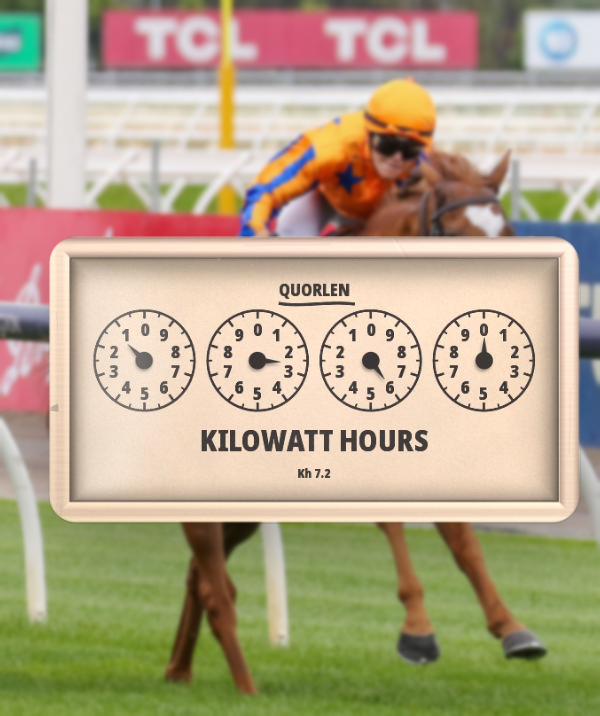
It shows 1260 (kWh)
